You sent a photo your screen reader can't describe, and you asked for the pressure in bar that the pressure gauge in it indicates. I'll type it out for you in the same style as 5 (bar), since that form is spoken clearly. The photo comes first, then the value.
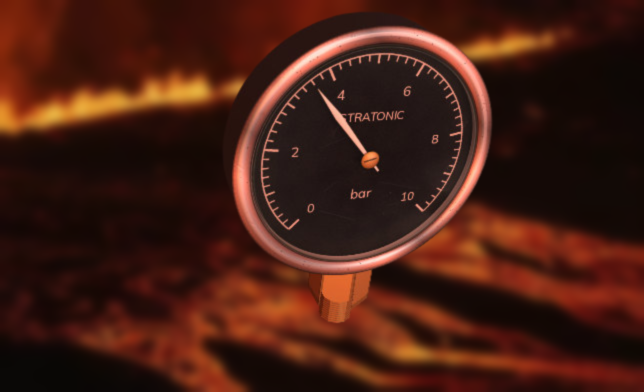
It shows 3.6 (bar)
